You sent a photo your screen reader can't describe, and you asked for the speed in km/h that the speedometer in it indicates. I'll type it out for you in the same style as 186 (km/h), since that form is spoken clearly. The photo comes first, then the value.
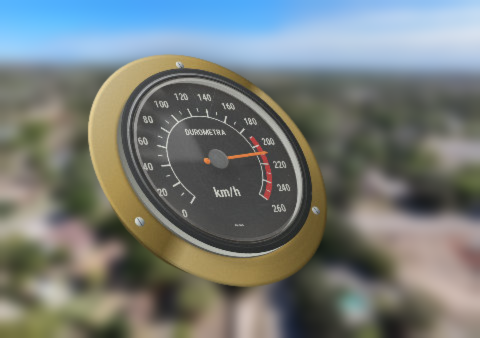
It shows 210 (km/h)
